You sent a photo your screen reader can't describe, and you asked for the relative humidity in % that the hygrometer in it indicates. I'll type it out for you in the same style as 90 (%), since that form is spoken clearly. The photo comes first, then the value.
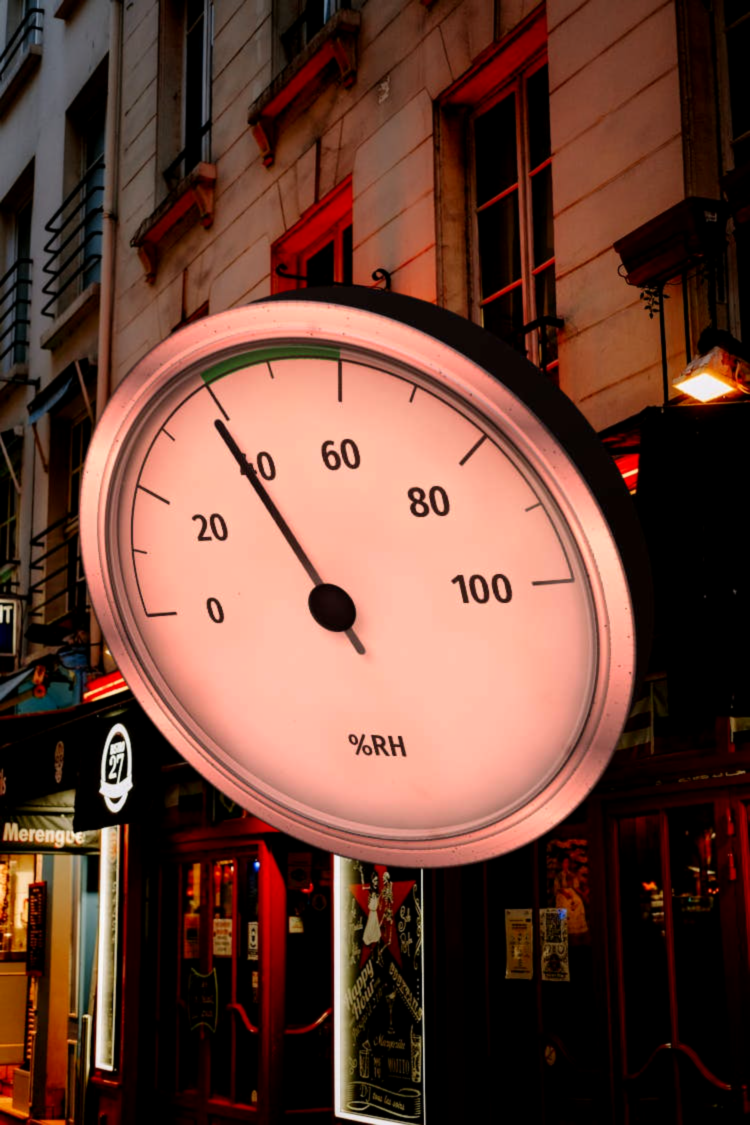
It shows 40 (%)
